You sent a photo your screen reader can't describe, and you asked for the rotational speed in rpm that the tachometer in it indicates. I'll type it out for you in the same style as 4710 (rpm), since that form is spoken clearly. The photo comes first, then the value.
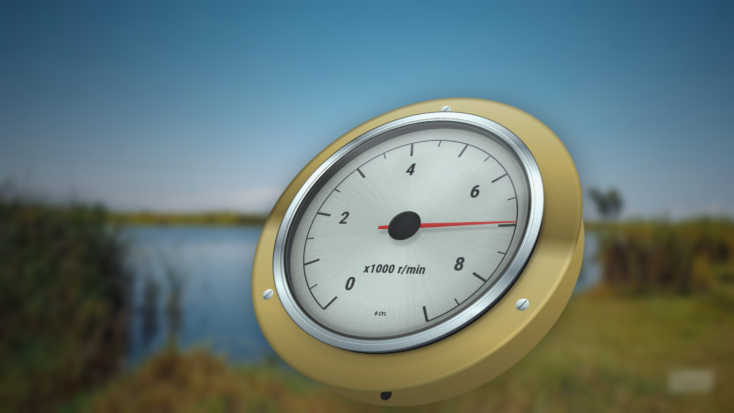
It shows 7000 (rpm)
